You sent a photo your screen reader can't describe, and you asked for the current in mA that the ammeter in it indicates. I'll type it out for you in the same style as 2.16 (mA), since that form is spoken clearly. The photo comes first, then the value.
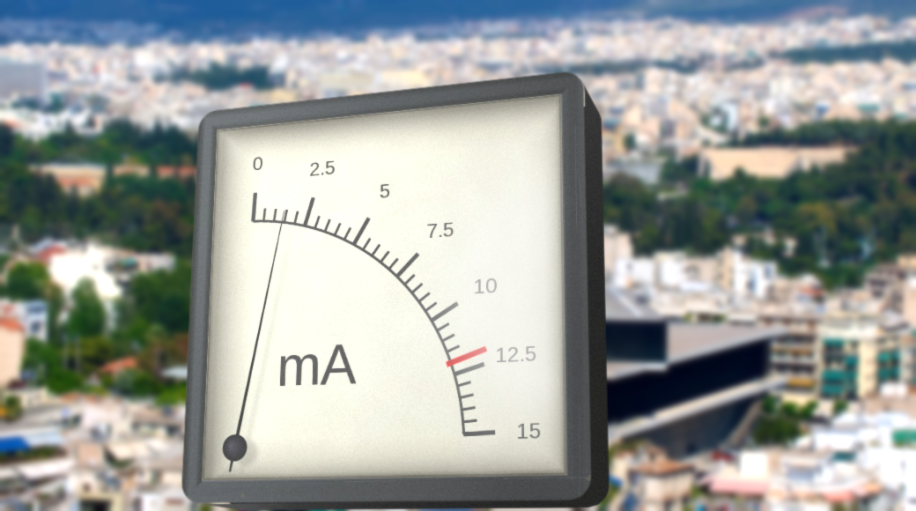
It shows 1.5 (mA)
